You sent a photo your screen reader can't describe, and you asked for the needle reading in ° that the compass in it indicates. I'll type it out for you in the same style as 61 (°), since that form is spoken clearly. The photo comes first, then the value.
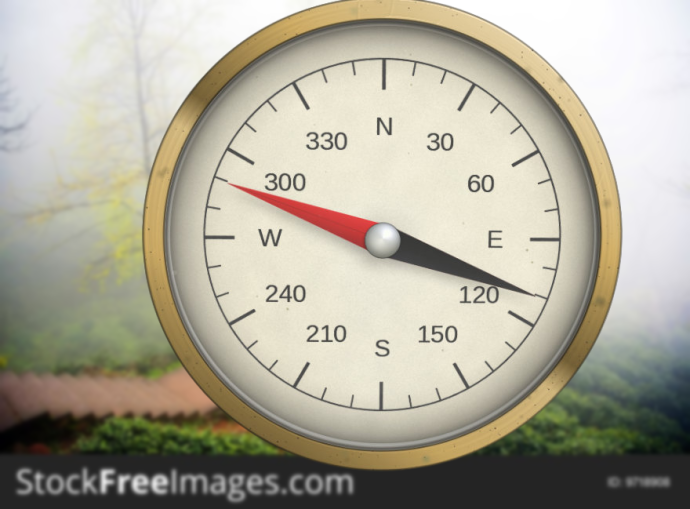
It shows 290 (°)
